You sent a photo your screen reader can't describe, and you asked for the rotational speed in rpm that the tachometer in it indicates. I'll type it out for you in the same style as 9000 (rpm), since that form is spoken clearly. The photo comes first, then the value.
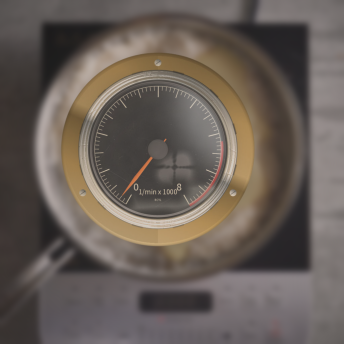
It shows 200 (rpm)
